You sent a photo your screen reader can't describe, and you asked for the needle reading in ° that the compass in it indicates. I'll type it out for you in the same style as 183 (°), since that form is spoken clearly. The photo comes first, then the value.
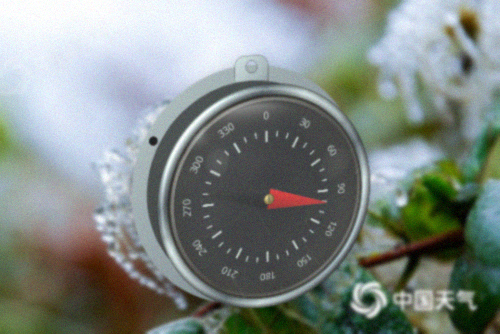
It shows 100 (°)
